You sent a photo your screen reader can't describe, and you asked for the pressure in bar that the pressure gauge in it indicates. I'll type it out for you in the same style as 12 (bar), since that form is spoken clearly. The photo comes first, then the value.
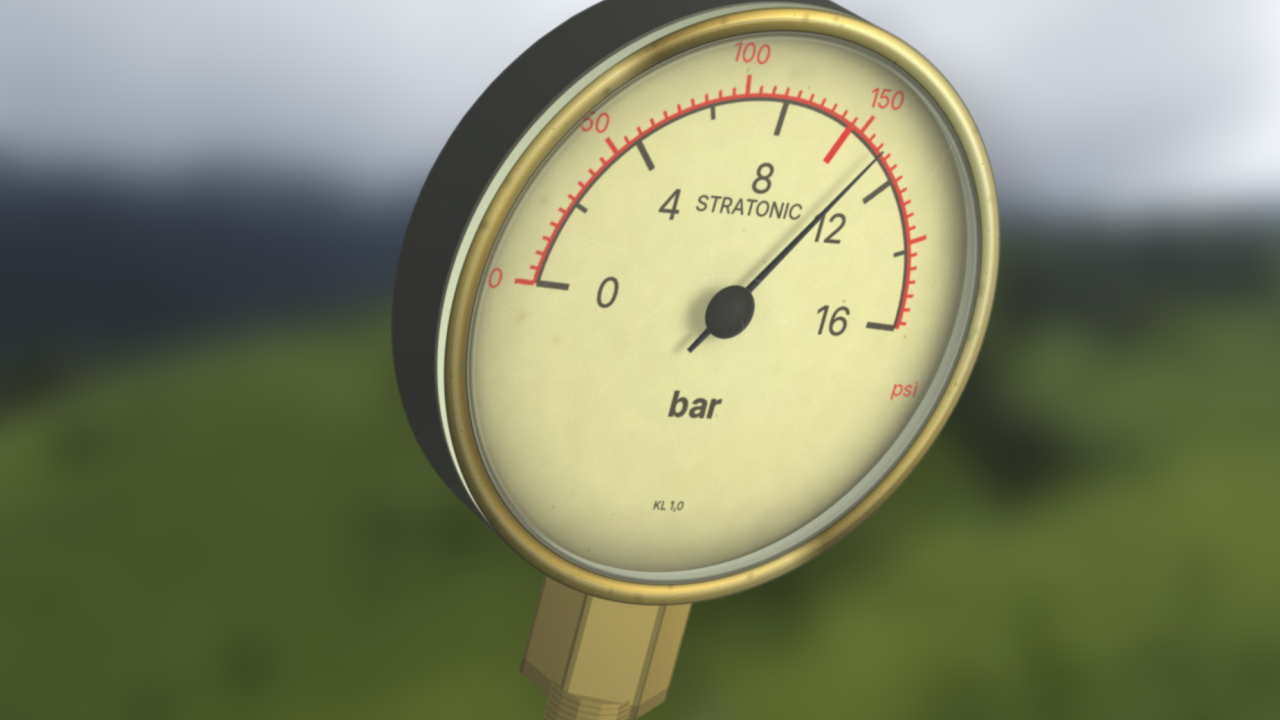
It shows 11 (bar)
